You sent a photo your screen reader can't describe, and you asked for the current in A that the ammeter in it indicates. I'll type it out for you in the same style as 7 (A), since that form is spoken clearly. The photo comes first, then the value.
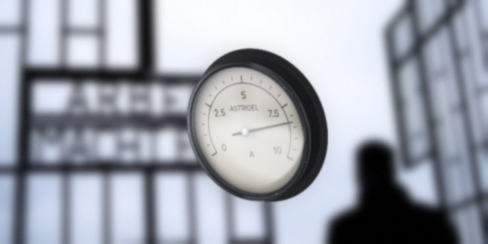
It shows 8.25 (A)
